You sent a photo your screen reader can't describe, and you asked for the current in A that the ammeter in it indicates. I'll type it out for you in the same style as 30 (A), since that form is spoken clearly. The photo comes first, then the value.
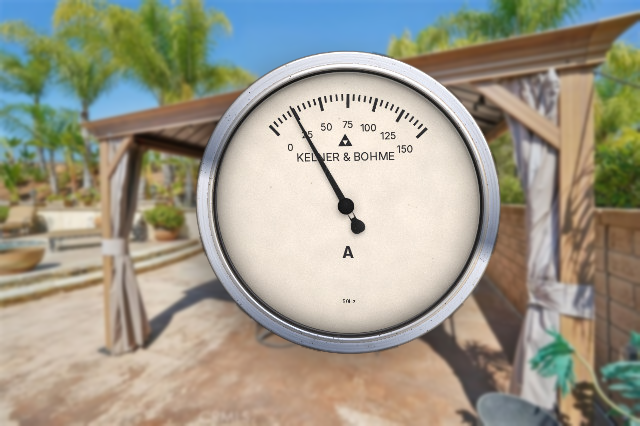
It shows 25 (A)
